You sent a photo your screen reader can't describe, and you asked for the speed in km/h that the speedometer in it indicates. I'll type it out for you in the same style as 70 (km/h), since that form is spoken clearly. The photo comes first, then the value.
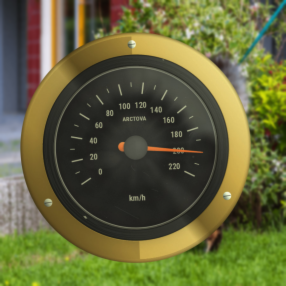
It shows 200 (km/h)
